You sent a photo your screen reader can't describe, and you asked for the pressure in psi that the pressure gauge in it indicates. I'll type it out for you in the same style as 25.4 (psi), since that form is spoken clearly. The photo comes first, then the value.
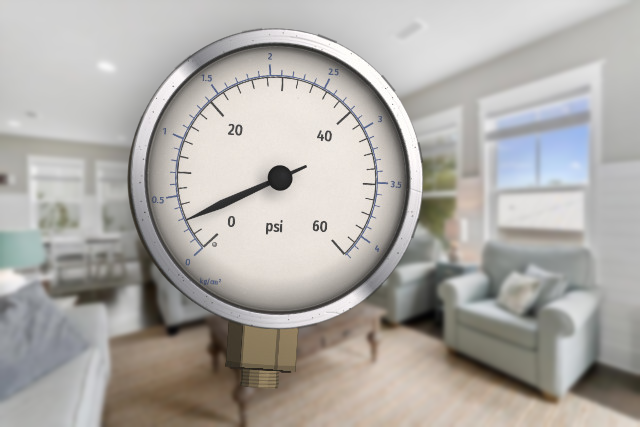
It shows 4 (psi)
